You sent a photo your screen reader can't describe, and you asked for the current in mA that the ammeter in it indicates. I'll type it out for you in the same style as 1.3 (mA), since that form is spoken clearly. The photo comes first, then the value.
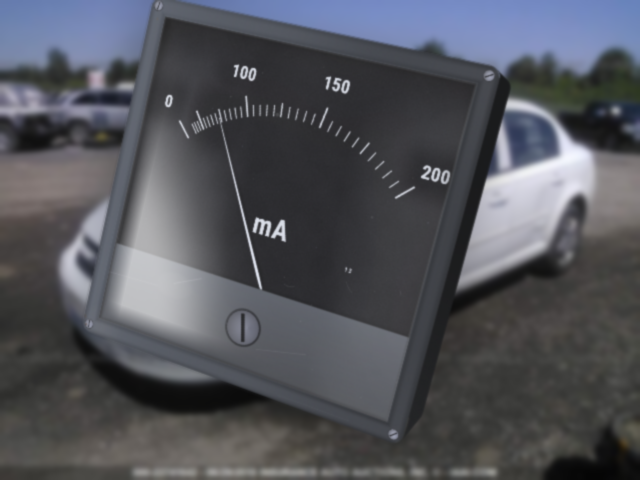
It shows 75 (mA)
